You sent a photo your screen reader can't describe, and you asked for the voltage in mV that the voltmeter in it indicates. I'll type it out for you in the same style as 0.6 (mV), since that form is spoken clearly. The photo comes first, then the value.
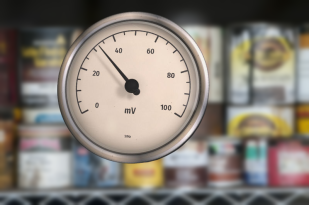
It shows 32.5 (mV)
